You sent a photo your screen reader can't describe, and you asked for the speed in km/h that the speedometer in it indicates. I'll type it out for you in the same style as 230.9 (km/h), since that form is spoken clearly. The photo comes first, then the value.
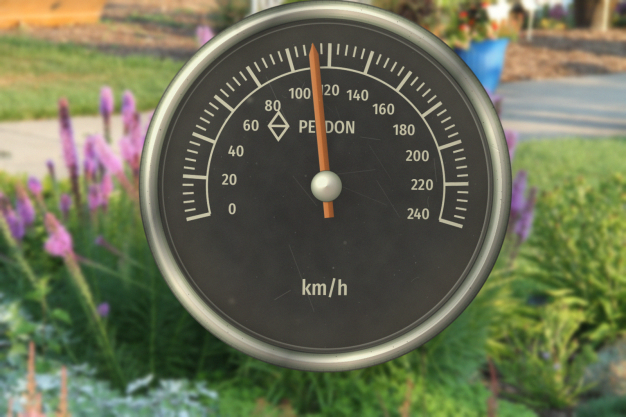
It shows 112 (km/h)
